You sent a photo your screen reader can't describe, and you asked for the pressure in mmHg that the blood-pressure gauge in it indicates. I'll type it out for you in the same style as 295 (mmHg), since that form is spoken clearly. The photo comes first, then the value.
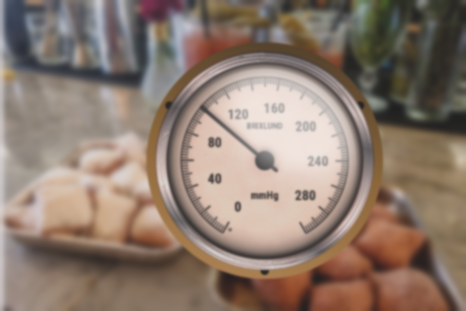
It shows 100 (mmHg)
